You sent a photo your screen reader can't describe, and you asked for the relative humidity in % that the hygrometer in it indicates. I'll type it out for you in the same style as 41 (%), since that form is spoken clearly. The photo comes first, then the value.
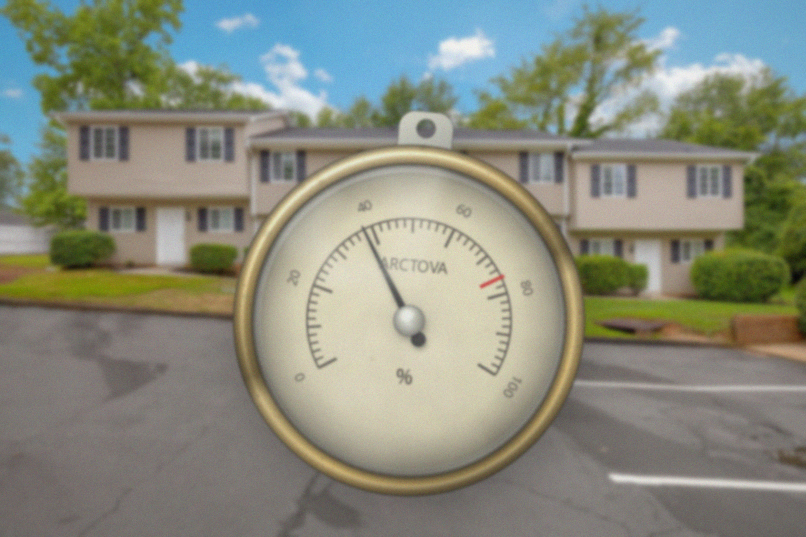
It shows 38 (%)
